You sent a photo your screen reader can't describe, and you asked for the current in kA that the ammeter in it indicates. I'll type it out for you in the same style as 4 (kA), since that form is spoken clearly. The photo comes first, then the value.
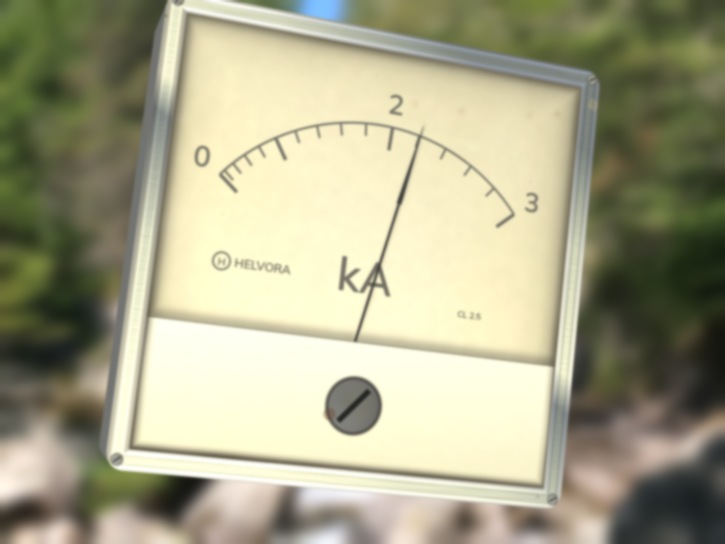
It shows 2.2 (kA)
